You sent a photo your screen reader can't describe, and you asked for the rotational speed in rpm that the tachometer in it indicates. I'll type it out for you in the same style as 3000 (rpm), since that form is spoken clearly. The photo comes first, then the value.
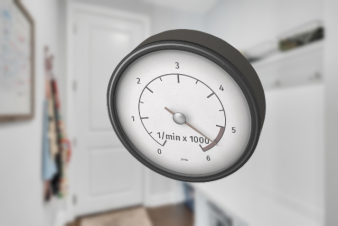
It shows 5500 (rpm)
